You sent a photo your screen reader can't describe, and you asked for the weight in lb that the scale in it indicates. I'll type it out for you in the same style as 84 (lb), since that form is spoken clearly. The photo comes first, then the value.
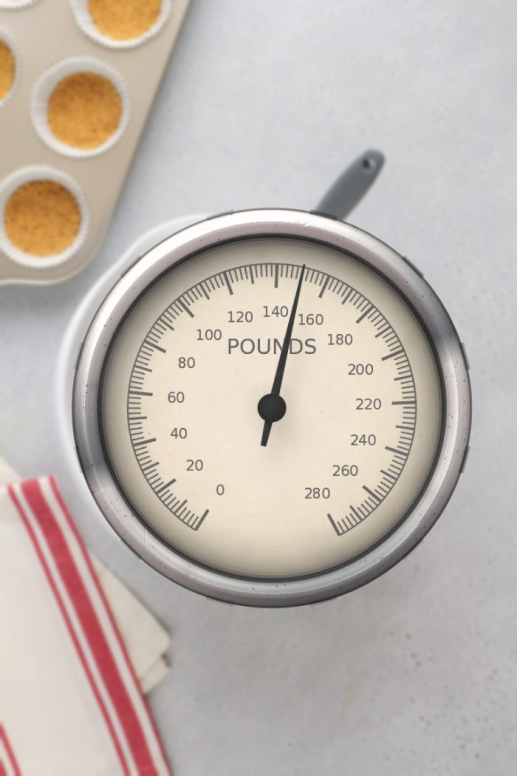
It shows 150 (lb)
